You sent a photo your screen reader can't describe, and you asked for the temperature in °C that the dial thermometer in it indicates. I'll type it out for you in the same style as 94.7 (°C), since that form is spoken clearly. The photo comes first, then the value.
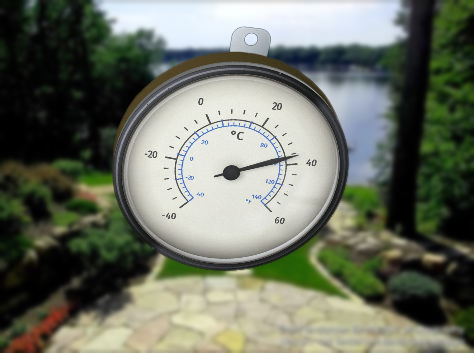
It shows 36 (°C)
